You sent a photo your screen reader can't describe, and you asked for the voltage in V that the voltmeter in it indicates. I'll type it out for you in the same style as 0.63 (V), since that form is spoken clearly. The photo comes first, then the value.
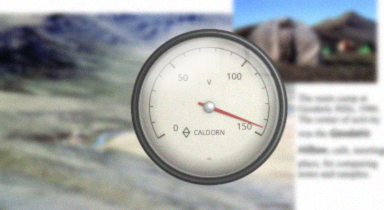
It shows 145 (V)
